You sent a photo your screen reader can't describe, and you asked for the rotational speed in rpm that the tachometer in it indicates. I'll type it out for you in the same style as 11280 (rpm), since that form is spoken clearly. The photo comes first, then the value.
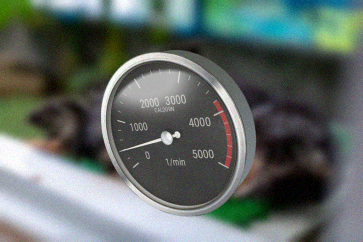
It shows 400 (rpm)
